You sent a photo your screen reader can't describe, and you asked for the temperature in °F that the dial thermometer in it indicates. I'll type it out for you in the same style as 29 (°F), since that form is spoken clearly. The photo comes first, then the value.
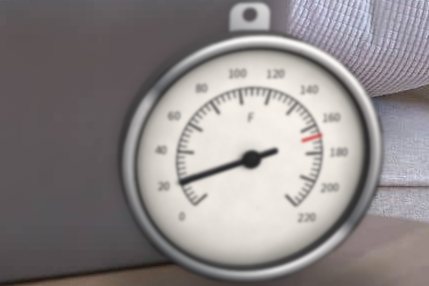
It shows 20 (°F)
